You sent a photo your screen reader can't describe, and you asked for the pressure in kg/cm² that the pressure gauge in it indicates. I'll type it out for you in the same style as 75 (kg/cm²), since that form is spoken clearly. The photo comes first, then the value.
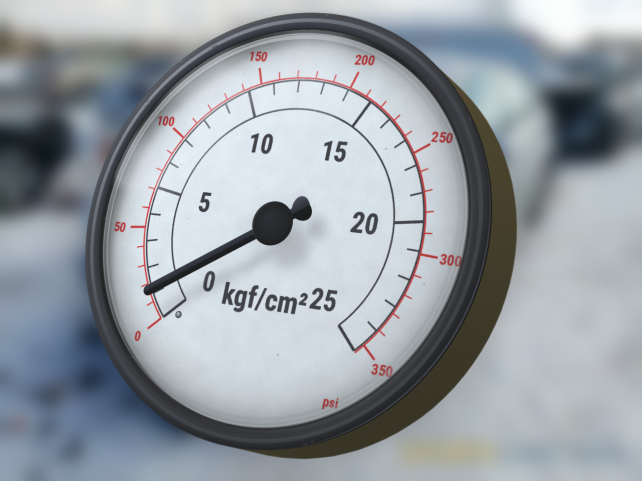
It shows 1 (kg/cm²)
